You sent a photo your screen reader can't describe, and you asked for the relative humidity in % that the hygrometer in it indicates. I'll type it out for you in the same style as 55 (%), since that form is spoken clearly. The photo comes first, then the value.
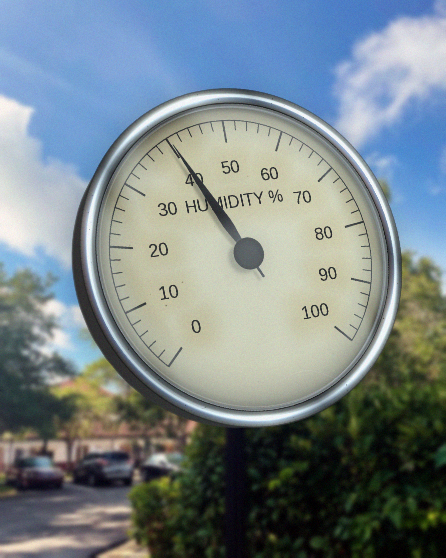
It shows 40 (%)
